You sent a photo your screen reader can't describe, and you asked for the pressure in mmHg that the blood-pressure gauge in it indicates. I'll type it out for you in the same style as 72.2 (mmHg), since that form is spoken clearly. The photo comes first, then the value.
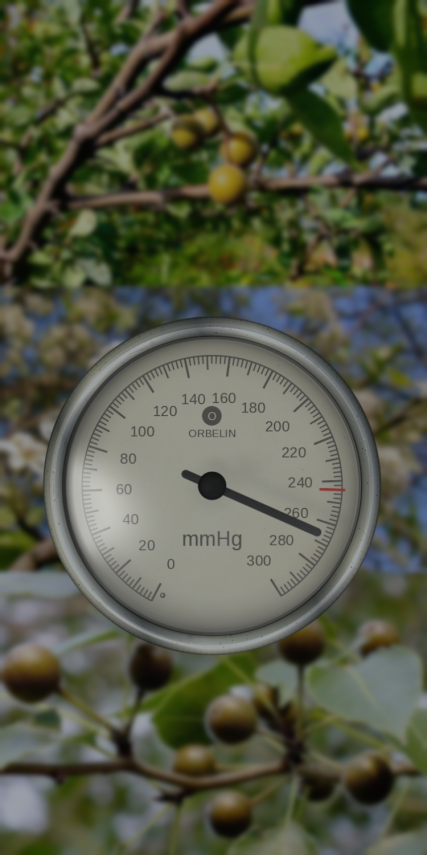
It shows 266 (mmHg)
